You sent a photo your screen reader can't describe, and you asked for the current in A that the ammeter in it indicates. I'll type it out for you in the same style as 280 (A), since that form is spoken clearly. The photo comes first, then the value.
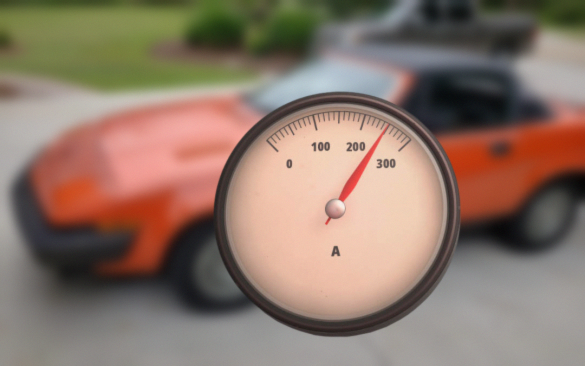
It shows 250 (A)
